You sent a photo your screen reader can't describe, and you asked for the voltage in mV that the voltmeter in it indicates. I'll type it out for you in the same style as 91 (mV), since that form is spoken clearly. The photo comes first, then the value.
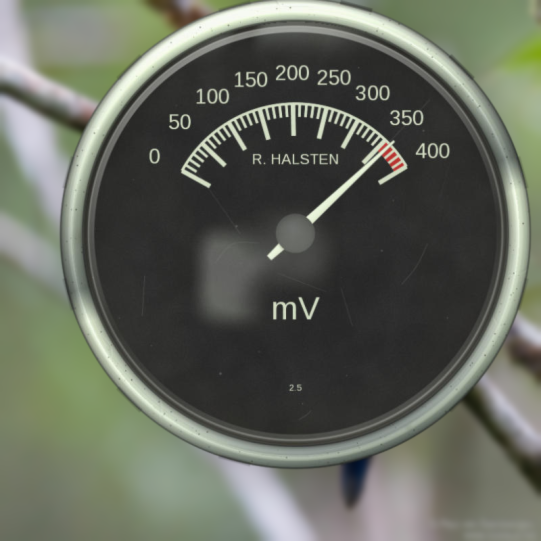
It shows 360 (mV)
